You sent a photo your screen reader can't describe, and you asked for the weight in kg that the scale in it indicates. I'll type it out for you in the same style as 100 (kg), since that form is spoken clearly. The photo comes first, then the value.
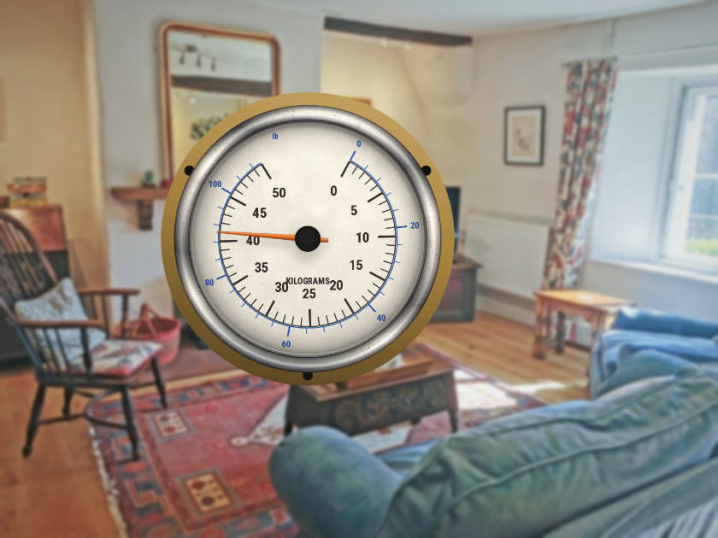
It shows 41 (kg)
